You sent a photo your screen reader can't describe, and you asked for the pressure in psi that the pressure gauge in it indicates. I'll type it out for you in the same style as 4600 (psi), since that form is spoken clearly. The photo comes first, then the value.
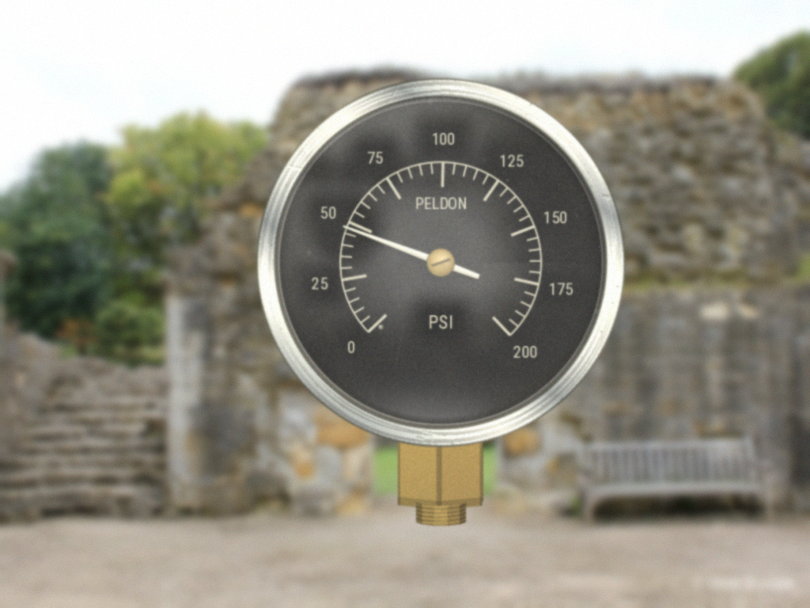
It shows 47.5 (psi)
